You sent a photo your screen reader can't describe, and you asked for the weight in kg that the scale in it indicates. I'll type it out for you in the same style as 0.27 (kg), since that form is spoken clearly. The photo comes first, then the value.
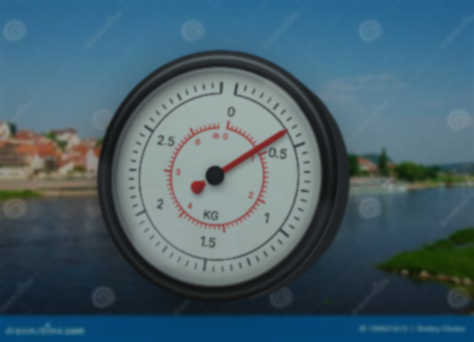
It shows 0.4 (kg)
